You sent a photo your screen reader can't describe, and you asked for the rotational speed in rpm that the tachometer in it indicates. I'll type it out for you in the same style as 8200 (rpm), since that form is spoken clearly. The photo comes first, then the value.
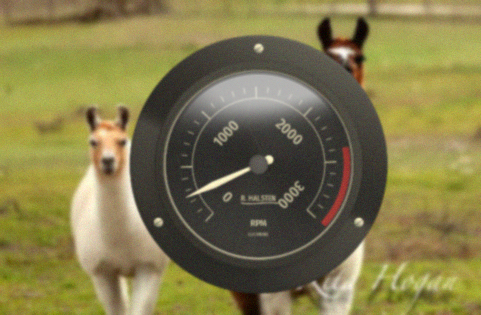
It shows 250 (rpm)
